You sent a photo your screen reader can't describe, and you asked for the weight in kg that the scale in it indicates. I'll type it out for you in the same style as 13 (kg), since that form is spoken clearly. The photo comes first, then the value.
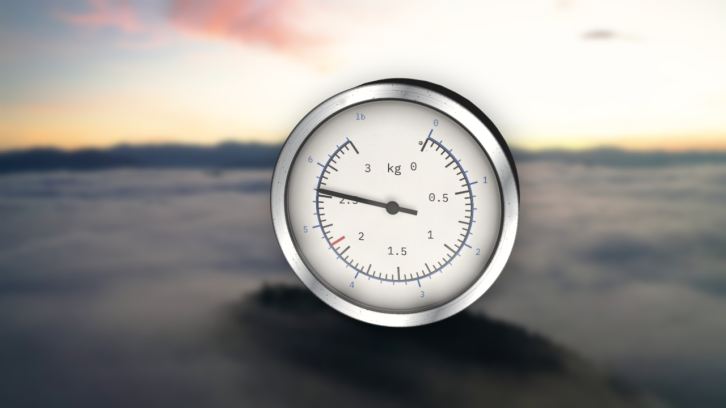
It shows 2.55 (kg)
